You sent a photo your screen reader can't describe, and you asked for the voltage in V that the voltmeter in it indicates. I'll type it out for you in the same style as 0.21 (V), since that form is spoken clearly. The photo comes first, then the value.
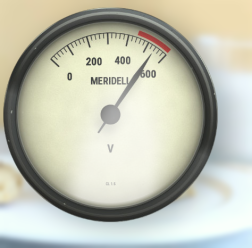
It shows 540 (V)
